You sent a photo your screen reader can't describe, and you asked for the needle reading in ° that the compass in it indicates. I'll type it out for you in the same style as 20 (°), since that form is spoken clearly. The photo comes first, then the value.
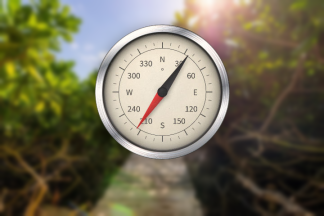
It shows 215 (°)
